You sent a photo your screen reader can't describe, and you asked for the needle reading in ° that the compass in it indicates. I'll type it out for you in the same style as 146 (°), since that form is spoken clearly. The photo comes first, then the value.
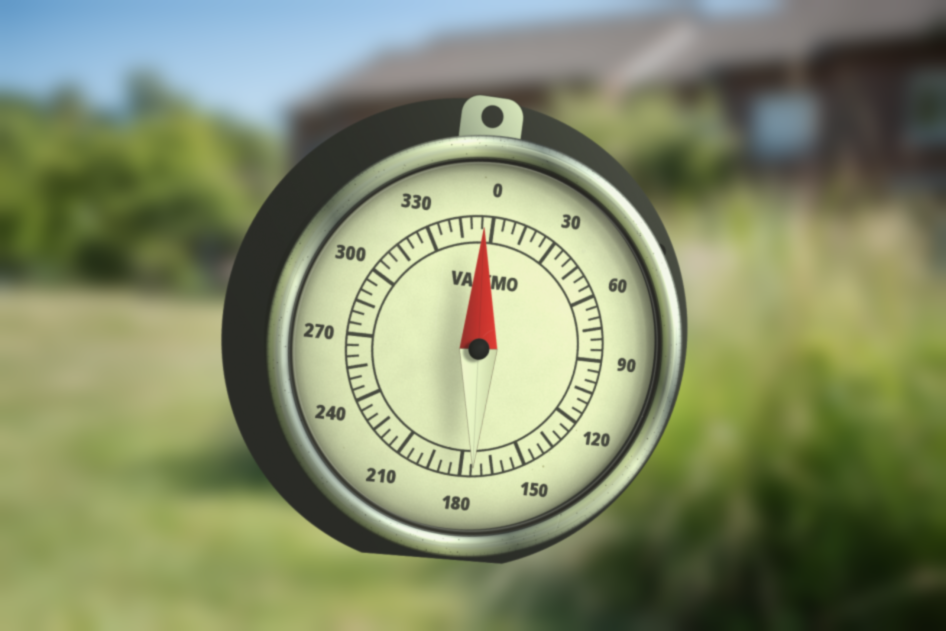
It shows 355 (°)
